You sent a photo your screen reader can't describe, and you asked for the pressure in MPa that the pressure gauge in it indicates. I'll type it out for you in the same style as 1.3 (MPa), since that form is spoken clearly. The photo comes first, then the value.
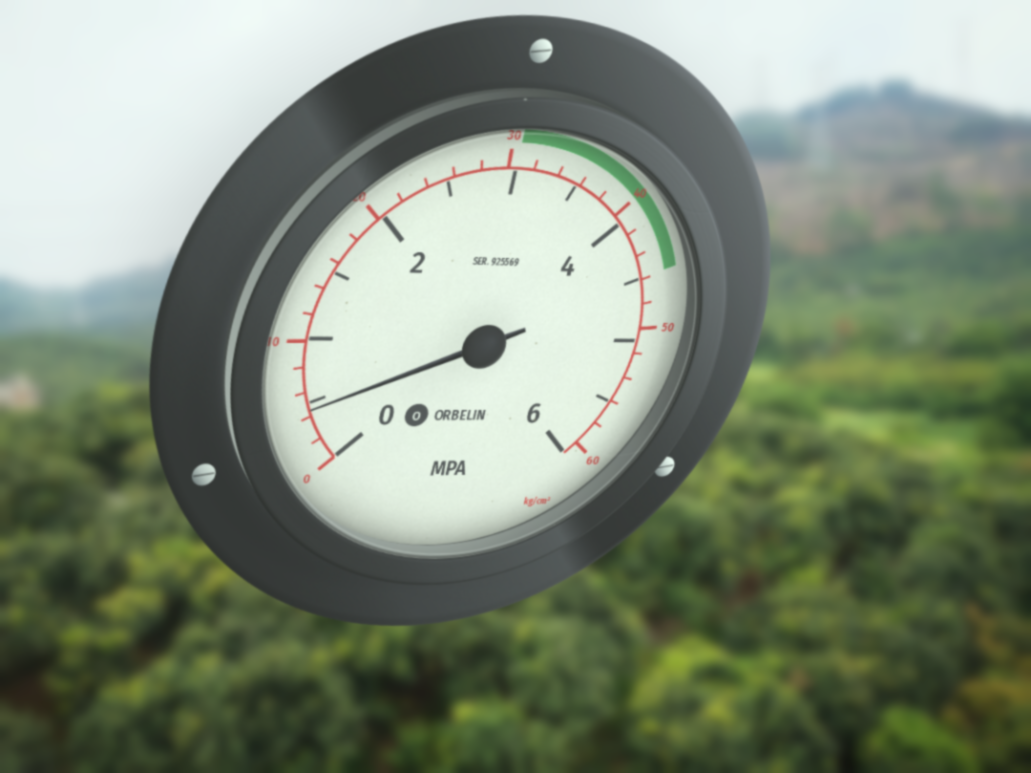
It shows 0.5 (MPa)
